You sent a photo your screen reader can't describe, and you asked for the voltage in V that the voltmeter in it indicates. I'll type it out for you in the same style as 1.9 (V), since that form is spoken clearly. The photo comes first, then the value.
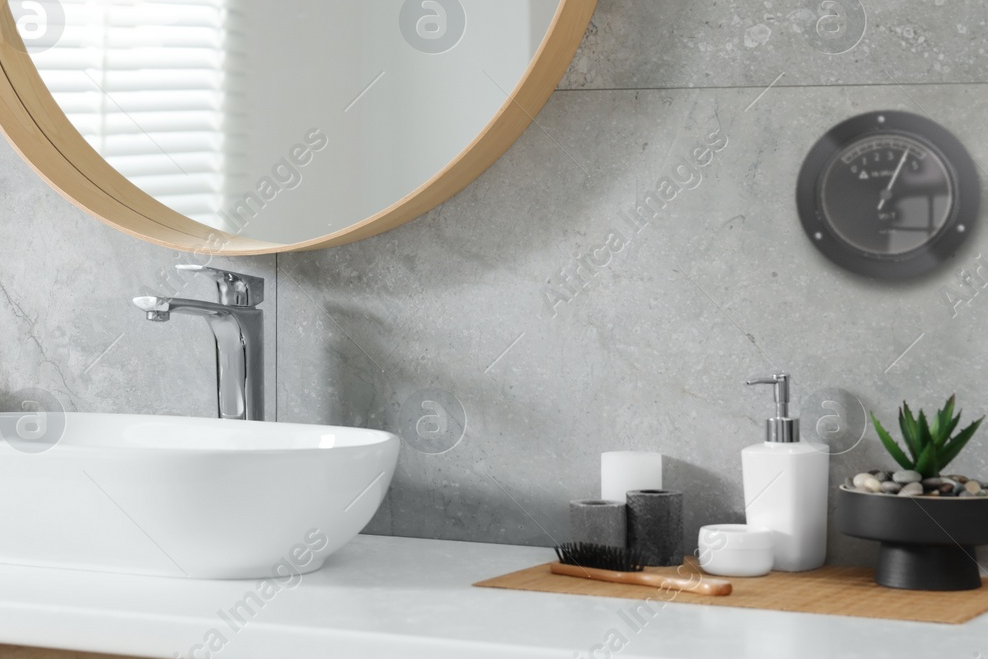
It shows 4 (V)
